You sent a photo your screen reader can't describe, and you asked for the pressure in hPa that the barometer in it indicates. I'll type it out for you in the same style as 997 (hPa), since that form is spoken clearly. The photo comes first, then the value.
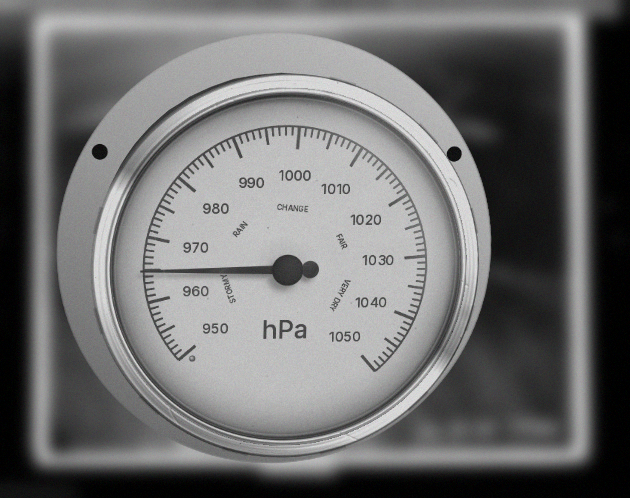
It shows 965 (hPa)
